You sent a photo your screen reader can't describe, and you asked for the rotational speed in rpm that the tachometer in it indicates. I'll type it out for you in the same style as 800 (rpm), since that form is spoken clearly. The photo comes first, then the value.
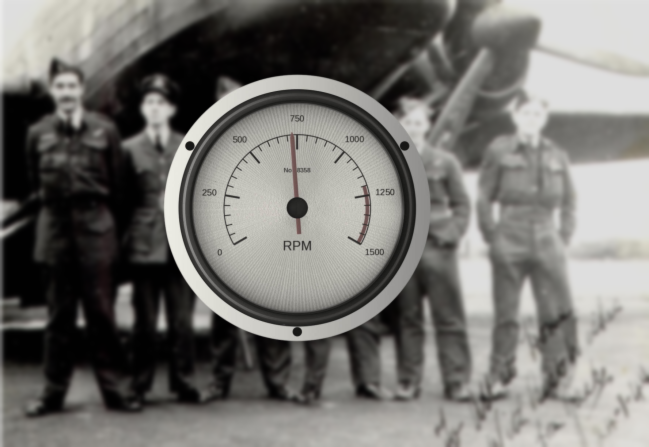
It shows 725 (rpm)
